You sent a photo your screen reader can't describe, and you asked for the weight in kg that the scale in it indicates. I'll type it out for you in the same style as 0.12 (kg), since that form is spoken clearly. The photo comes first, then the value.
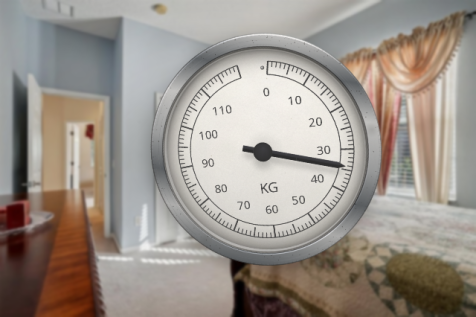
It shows 34 (kg)
